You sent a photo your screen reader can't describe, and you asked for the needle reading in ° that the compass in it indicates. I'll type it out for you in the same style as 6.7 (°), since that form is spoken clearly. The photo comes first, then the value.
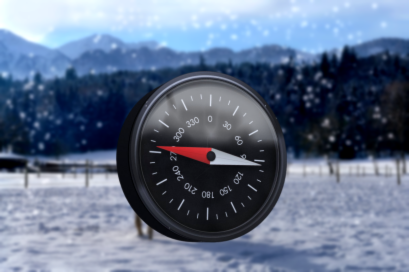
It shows 275 (°)
